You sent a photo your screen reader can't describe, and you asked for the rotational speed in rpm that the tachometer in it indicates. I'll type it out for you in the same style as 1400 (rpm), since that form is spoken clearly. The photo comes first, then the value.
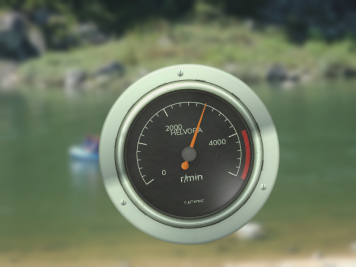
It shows 3000 (rpm)
